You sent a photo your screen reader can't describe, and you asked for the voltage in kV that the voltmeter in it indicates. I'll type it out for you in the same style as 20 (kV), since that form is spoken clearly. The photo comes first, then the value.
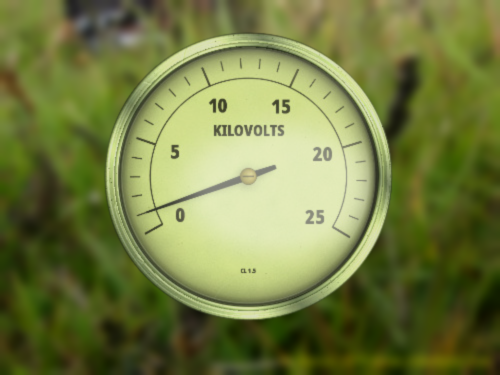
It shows 1 (kV)
